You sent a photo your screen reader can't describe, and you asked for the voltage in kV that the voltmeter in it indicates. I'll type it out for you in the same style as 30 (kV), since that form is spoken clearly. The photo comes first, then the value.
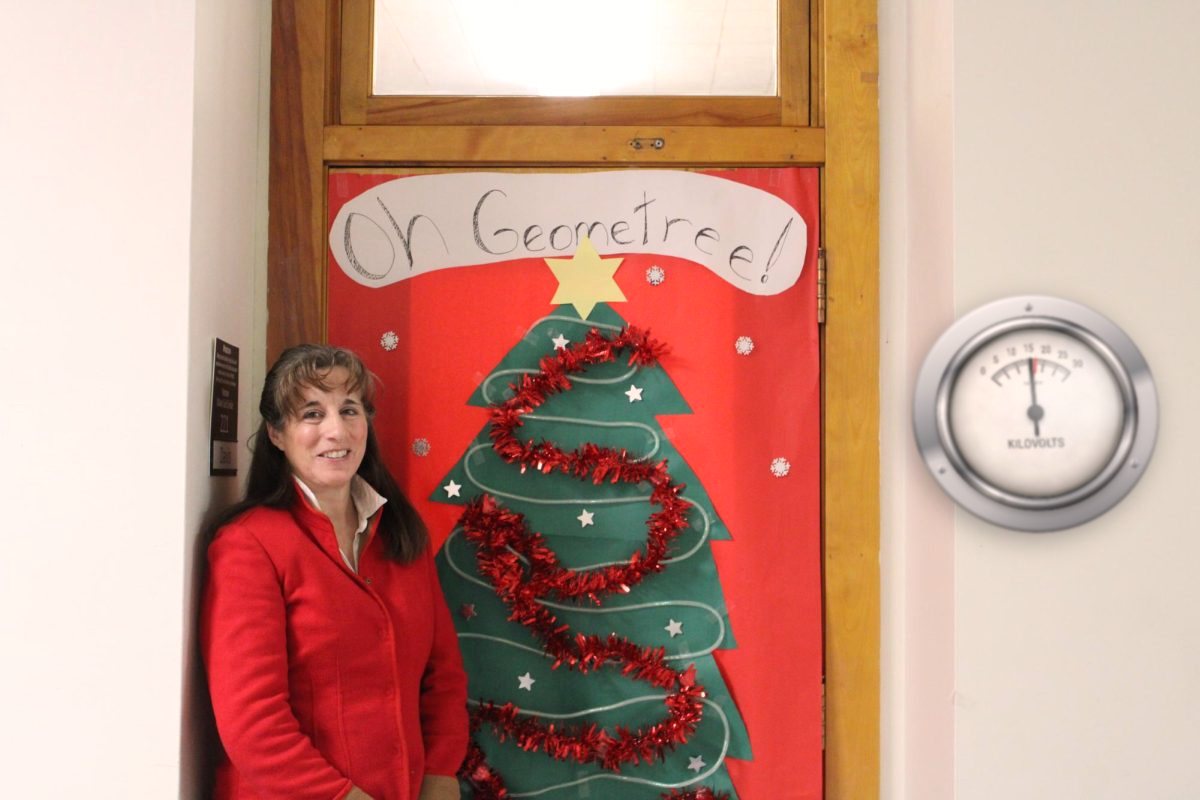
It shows 15 (kV)
